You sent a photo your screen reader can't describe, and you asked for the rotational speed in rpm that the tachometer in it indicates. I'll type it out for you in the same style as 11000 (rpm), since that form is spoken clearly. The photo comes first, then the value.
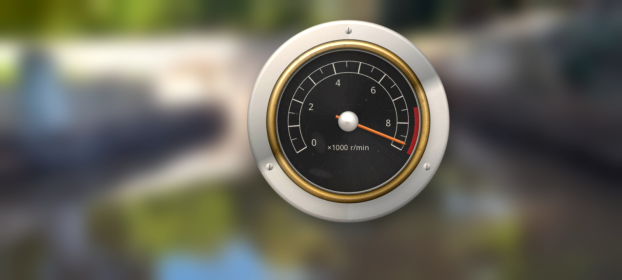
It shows 8750 (rpm)
